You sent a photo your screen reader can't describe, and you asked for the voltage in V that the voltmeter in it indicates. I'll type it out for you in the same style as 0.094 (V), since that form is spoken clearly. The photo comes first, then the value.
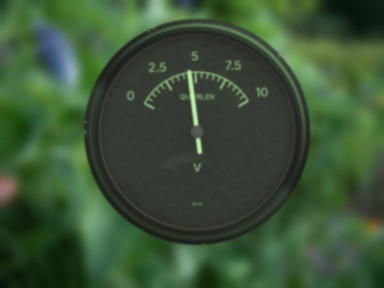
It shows 4.5 (V)
